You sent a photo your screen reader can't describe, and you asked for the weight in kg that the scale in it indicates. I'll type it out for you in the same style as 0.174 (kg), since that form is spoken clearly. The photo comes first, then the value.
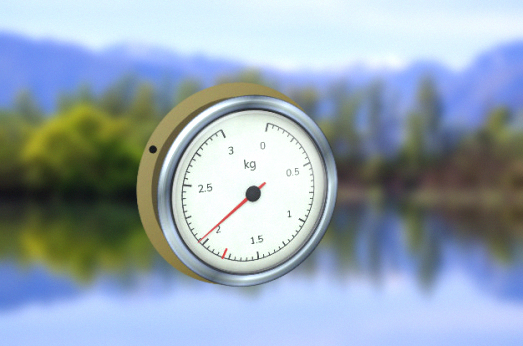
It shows 2.05 (kg)
